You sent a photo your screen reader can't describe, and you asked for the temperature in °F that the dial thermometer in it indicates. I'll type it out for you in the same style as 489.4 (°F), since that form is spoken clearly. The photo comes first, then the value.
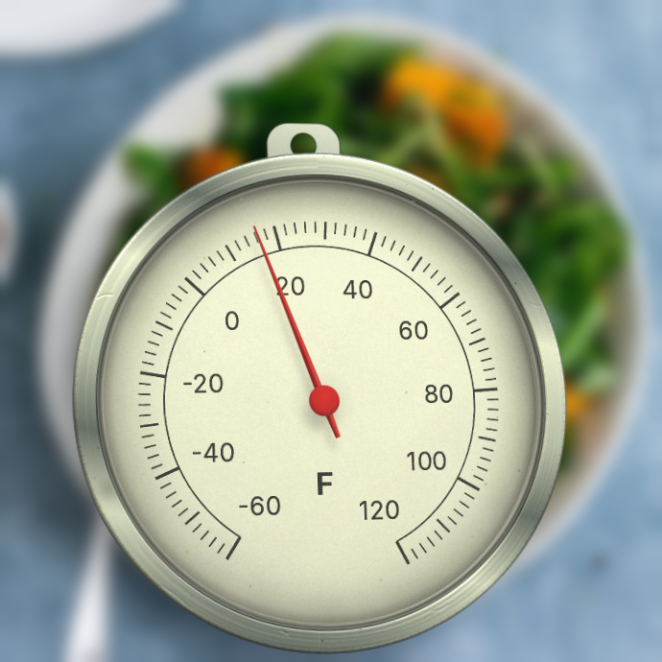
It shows 16 (°F)
